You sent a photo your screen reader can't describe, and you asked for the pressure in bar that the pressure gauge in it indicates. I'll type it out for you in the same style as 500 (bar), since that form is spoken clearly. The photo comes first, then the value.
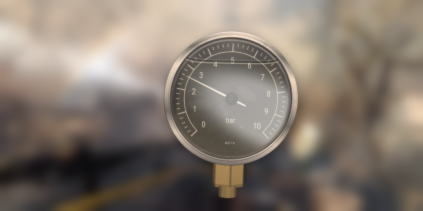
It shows 2.6 (bar)
